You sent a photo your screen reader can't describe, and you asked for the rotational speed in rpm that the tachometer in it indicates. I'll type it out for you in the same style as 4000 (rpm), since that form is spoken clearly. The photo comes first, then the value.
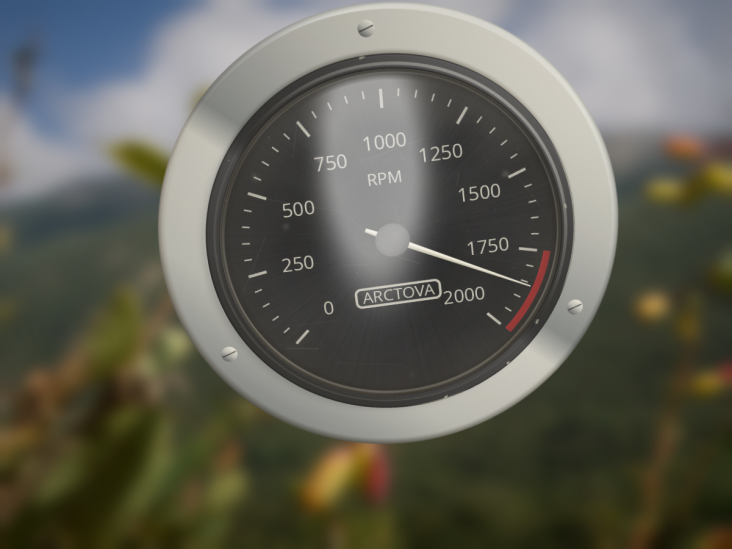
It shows 1850 (rpm)
